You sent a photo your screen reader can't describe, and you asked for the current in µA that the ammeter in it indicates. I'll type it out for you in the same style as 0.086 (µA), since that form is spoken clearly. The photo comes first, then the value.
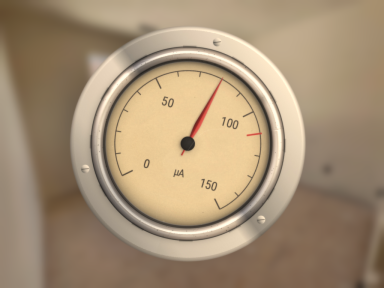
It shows 80 (µA)
